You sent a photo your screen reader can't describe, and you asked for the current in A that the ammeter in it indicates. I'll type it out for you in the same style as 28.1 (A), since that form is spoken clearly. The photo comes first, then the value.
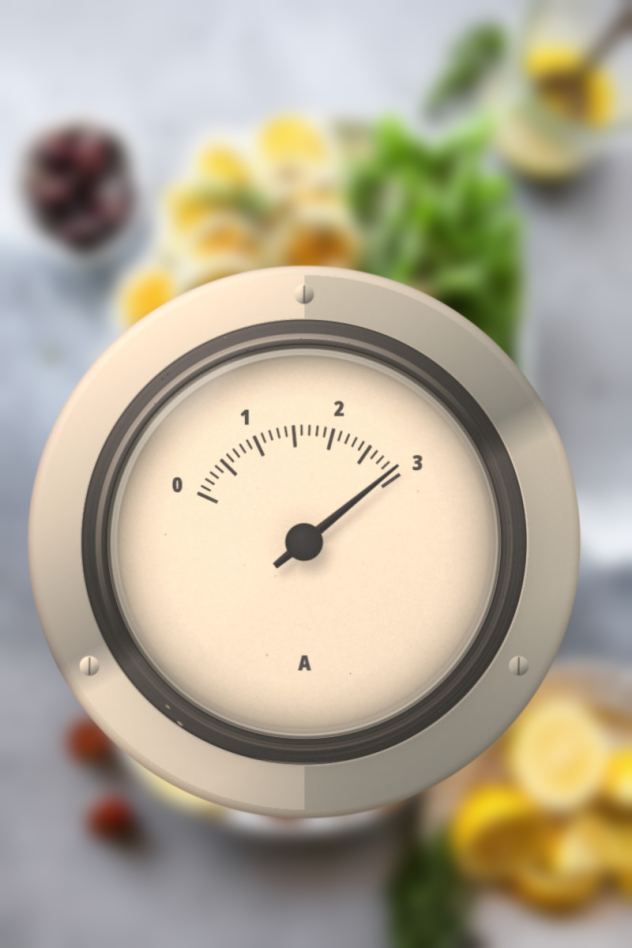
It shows 2.9 (A)
